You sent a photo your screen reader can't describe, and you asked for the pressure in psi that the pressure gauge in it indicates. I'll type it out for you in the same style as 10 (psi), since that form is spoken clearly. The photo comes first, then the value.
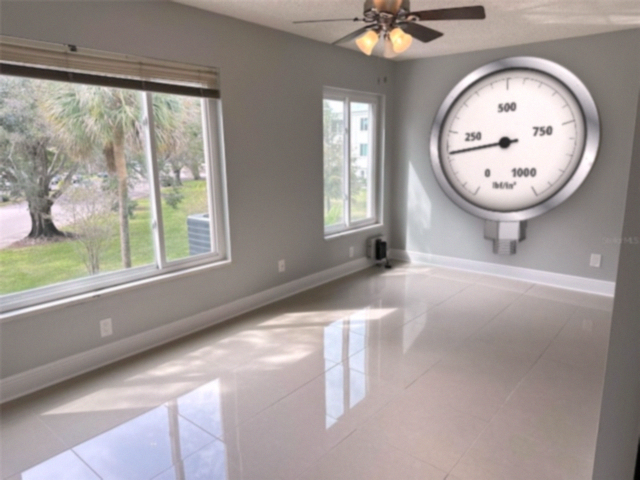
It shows 175 (psi)
